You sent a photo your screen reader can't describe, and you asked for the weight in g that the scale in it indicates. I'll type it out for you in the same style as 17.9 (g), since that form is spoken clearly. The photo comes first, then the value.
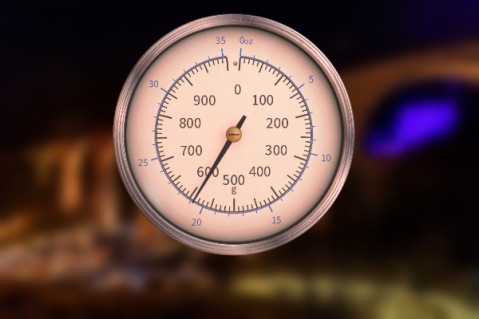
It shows 590 (g)
